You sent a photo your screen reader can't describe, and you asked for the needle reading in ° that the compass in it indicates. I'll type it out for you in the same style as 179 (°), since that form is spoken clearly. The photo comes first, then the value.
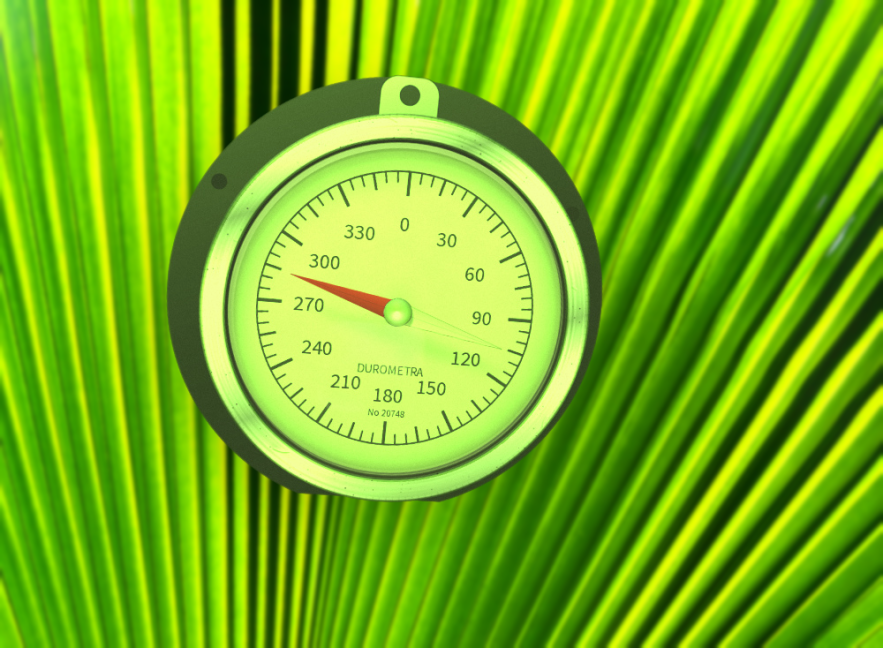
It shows 285 (°)
